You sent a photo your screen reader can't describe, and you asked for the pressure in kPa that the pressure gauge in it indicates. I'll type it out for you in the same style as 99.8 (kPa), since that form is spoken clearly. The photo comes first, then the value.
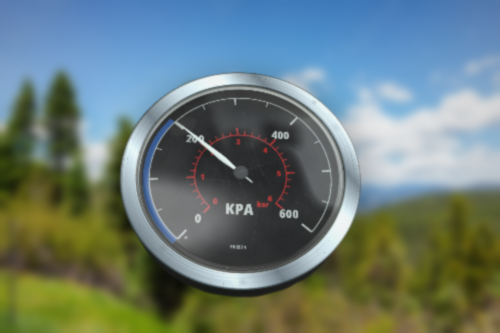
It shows 200 (kPa)
